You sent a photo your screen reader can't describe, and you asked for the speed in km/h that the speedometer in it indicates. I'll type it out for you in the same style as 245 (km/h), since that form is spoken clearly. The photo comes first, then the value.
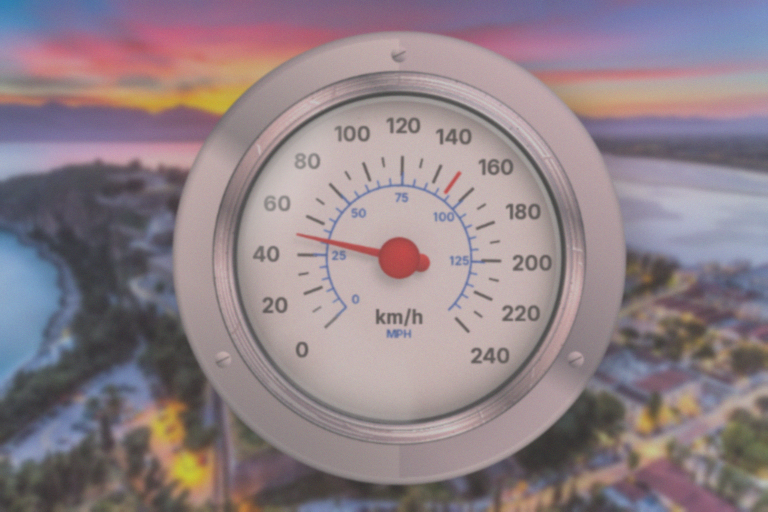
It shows 50 (km/h)
